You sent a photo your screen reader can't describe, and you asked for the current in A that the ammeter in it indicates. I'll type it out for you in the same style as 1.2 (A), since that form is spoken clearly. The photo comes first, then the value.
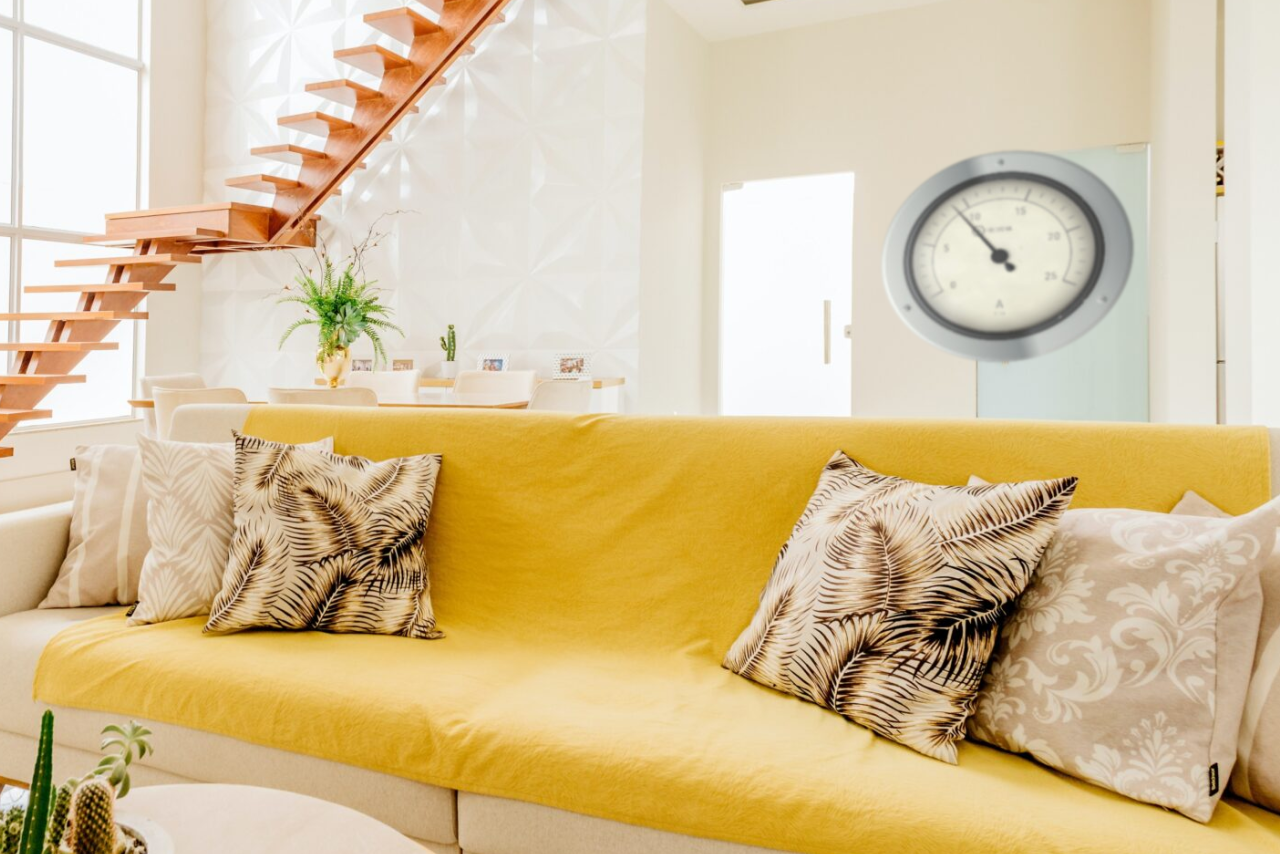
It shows 9 (A)
